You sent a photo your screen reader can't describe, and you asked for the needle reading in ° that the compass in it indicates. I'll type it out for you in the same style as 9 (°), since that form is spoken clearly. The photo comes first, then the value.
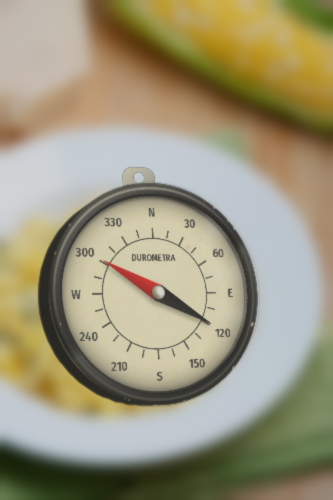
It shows 300 (°)
